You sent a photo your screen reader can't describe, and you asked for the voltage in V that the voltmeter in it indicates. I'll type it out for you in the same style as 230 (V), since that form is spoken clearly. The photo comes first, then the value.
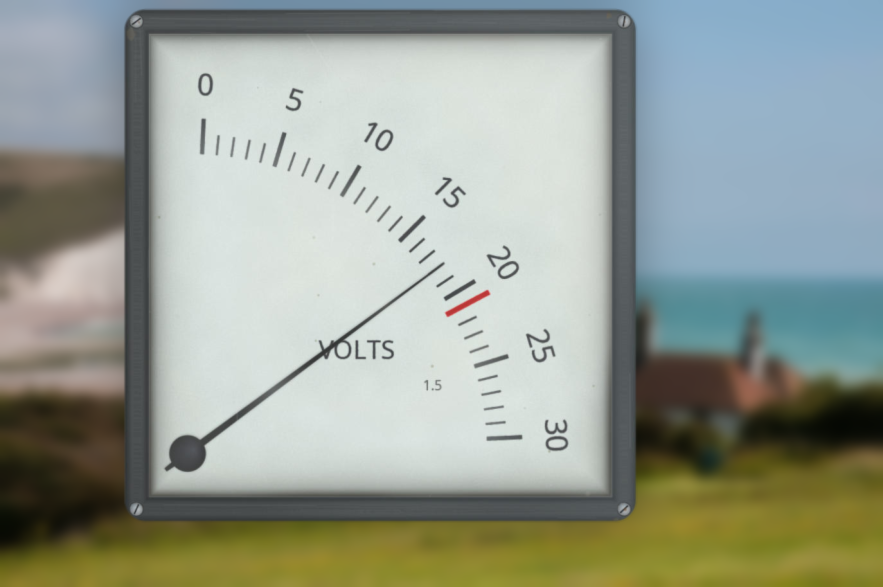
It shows 18 (V)
